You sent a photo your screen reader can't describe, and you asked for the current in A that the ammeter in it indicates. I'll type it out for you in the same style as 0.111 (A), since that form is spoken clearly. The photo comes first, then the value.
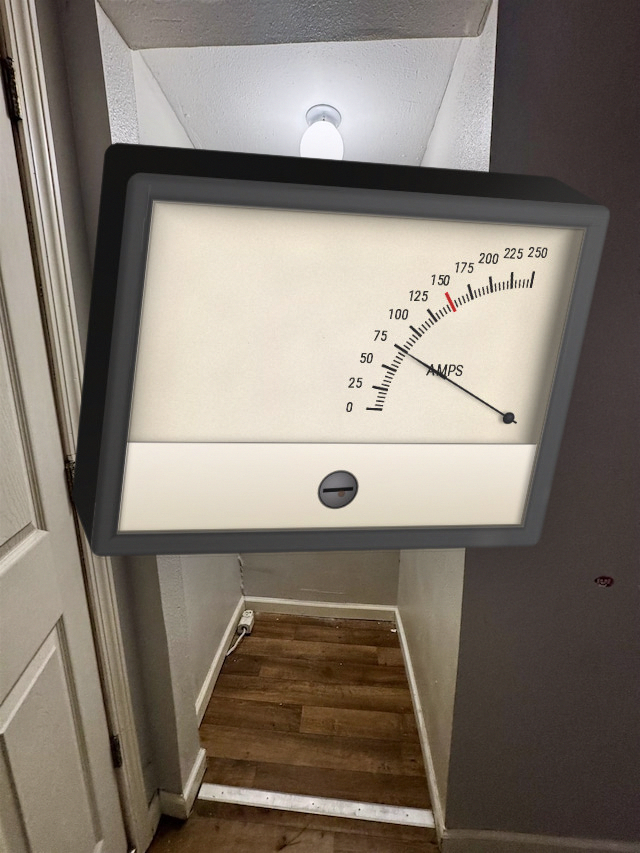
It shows 75 (A)
